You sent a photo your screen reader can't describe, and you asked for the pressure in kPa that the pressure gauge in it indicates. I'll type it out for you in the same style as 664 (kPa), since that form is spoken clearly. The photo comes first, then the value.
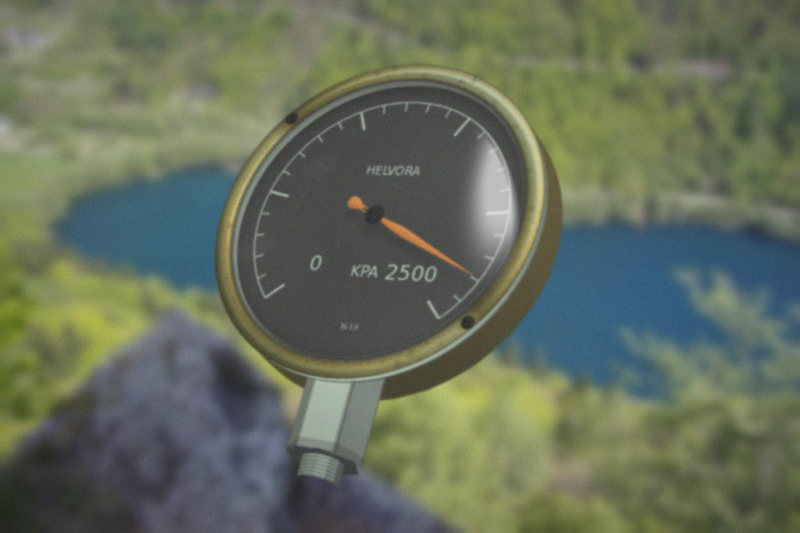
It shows 2300 (kPa)
